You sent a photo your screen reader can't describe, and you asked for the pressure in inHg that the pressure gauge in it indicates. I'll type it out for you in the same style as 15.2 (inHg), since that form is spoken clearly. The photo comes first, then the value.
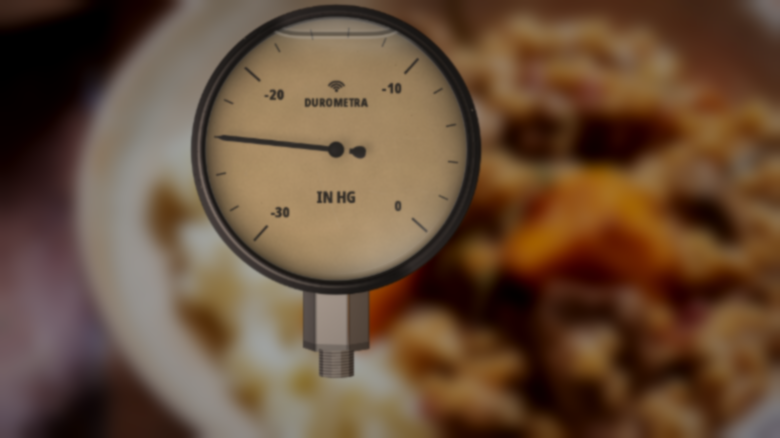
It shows -24 (inHg)
